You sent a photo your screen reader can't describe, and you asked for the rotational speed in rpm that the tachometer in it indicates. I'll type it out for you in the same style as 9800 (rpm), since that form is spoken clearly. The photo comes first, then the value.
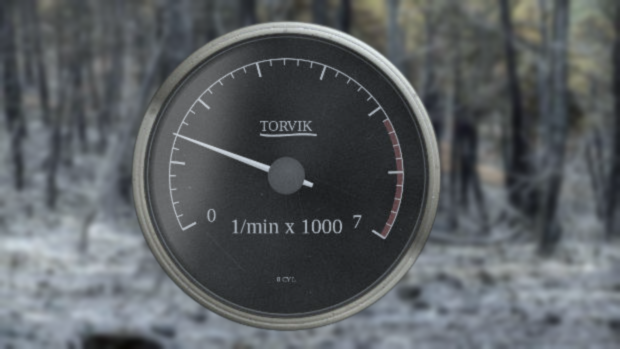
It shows 1400 (rpm)
